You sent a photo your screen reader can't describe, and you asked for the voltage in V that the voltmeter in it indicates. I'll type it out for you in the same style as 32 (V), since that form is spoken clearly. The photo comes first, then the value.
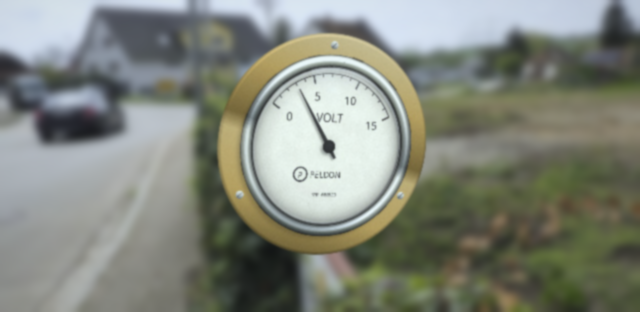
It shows 3 (V)
